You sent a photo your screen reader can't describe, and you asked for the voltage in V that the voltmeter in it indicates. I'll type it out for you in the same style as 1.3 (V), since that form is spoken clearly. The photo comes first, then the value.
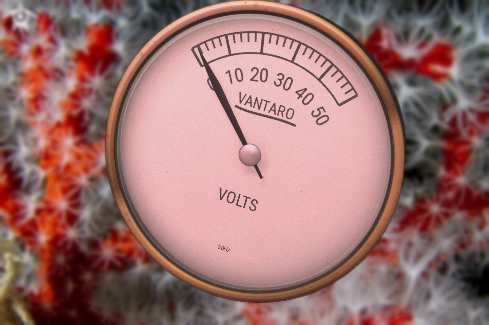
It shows 2 (V)
